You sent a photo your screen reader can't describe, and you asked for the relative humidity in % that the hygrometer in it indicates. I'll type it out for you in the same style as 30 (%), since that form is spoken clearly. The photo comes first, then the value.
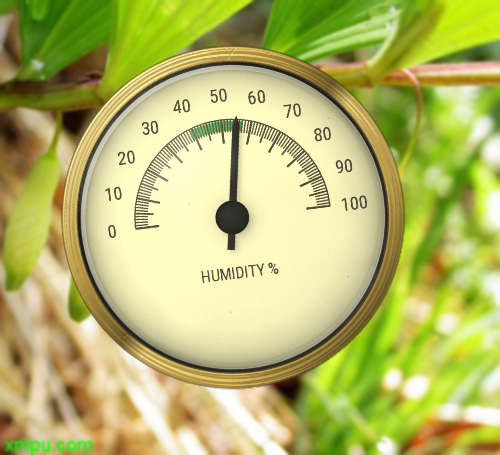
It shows 55 (%)
